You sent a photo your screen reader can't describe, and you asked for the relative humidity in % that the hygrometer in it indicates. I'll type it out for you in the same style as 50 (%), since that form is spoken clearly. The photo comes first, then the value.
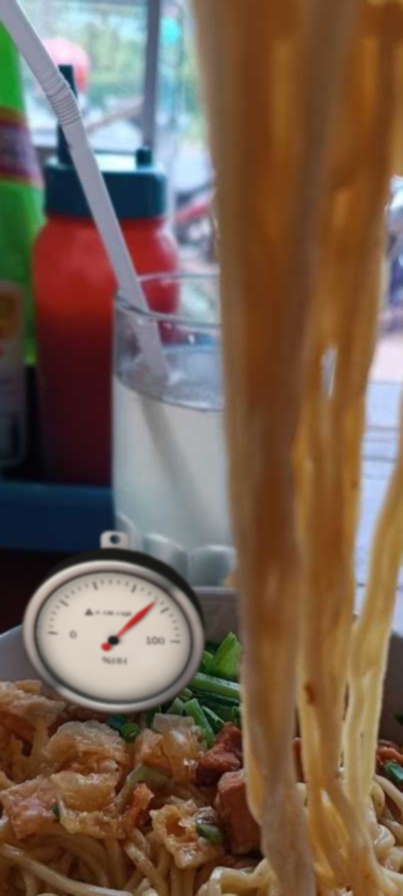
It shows 72 (%)
